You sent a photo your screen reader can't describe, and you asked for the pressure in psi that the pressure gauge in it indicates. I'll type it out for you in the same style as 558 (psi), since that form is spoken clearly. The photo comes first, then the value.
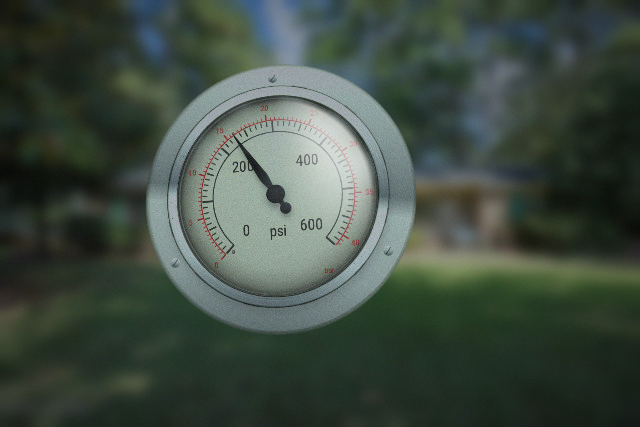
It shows 230 (psi)
